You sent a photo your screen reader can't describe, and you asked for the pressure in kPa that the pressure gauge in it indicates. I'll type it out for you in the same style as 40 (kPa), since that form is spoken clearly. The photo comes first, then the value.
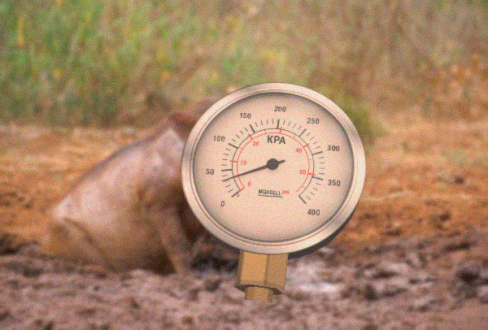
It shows 30 (kPa)
